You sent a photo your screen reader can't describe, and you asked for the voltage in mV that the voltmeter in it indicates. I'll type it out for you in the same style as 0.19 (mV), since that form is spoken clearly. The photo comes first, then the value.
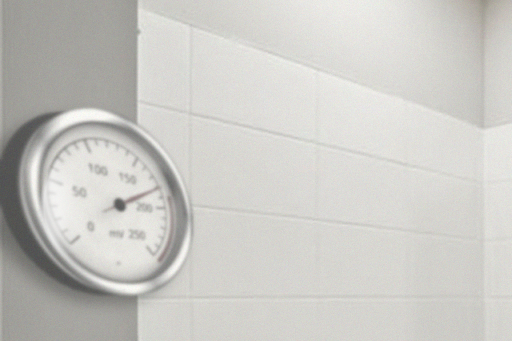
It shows 180 (mV)
